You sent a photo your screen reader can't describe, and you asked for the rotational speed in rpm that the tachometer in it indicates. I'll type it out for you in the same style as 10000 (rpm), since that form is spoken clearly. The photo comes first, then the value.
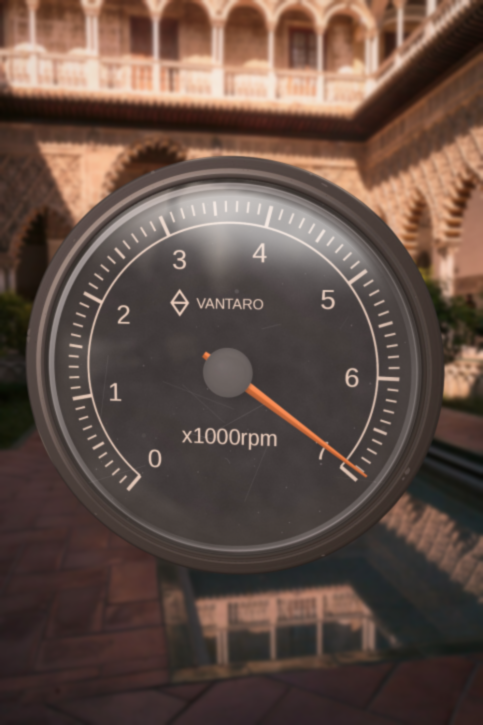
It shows 6900 (rpm)
